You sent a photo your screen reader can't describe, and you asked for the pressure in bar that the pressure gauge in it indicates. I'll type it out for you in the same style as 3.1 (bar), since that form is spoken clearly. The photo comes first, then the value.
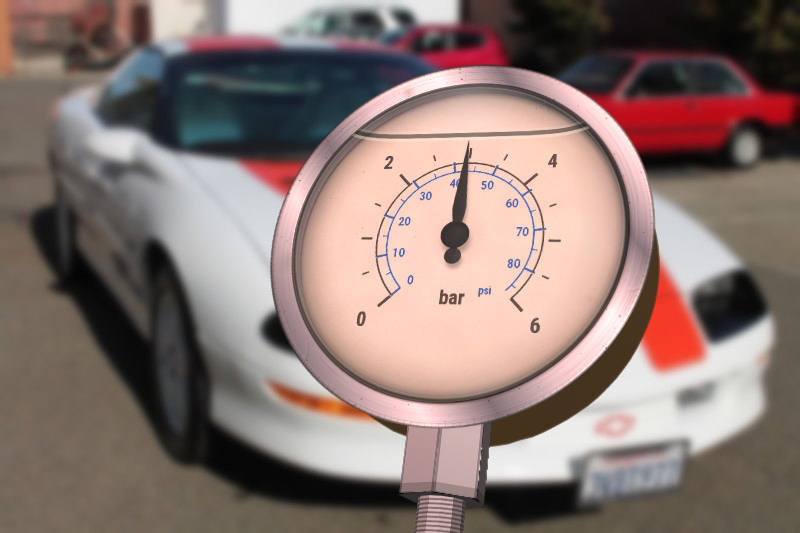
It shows 3 (bar)
